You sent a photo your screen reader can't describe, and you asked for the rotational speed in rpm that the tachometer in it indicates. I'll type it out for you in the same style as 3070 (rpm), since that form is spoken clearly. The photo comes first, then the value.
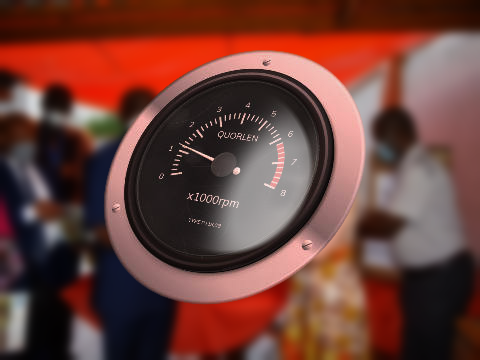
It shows 1200 (rpm)
